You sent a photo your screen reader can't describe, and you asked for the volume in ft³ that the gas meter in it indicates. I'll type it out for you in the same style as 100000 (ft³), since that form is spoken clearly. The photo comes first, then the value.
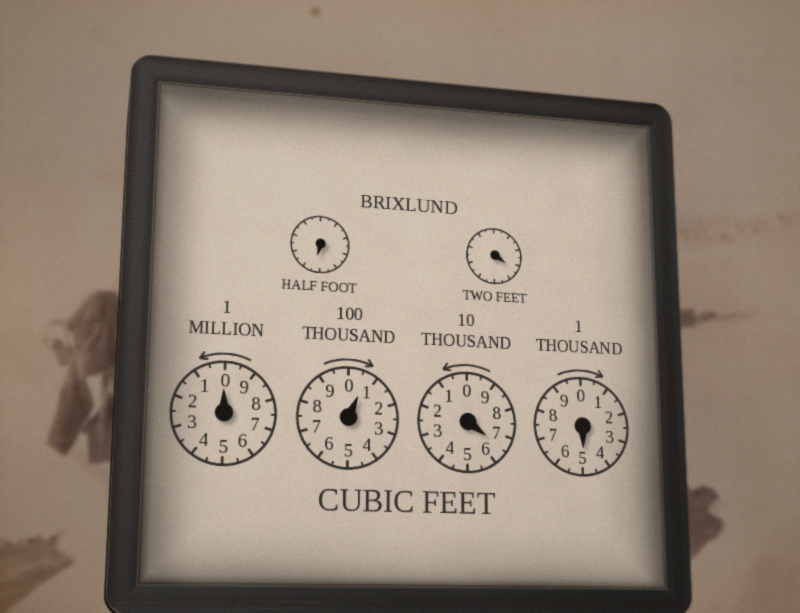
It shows 6500 (ft³)
